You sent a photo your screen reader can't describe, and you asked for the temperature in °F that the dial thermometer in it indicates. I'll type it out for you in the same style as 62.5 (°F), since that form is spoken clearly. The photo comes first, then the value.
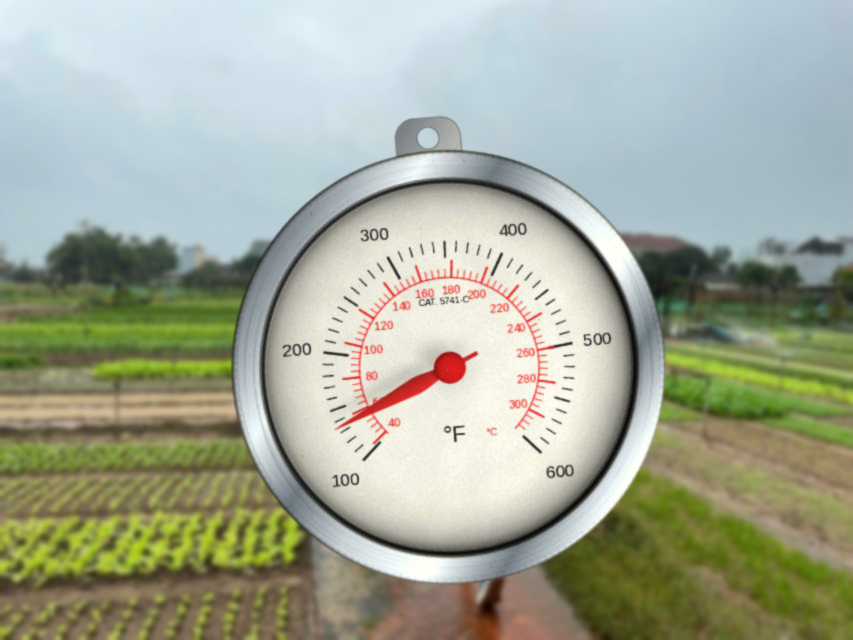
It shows 135 (°F)
